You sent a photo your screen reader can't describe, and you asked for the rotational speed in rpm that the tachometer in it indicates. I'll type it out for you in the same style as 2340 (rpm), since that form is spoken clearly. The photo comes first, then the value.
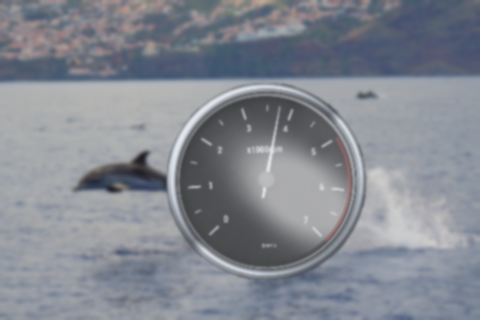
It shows 3750 (rpm)
